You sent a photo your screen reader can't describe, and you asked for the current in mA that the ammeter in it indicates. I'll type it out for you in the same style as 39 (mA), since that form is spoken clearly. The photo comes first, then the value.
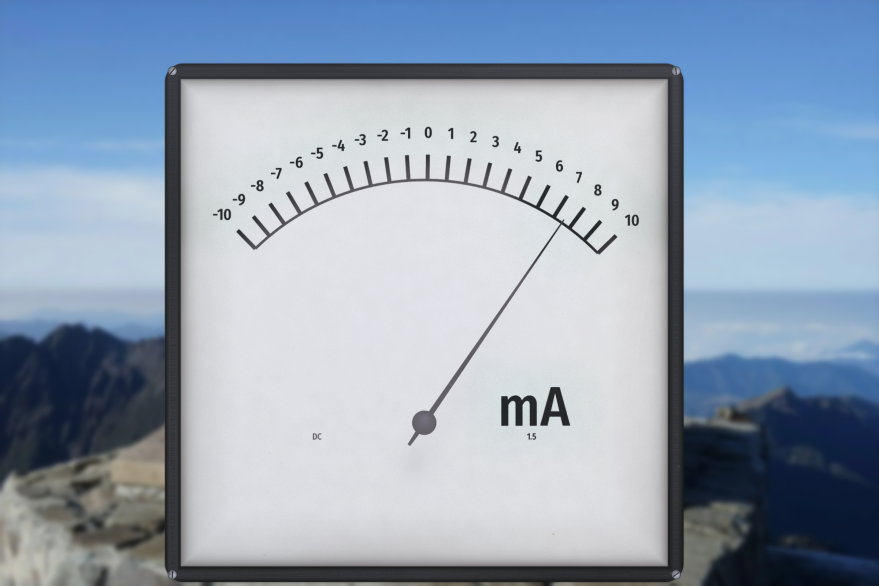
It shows 7.5 (mA)
